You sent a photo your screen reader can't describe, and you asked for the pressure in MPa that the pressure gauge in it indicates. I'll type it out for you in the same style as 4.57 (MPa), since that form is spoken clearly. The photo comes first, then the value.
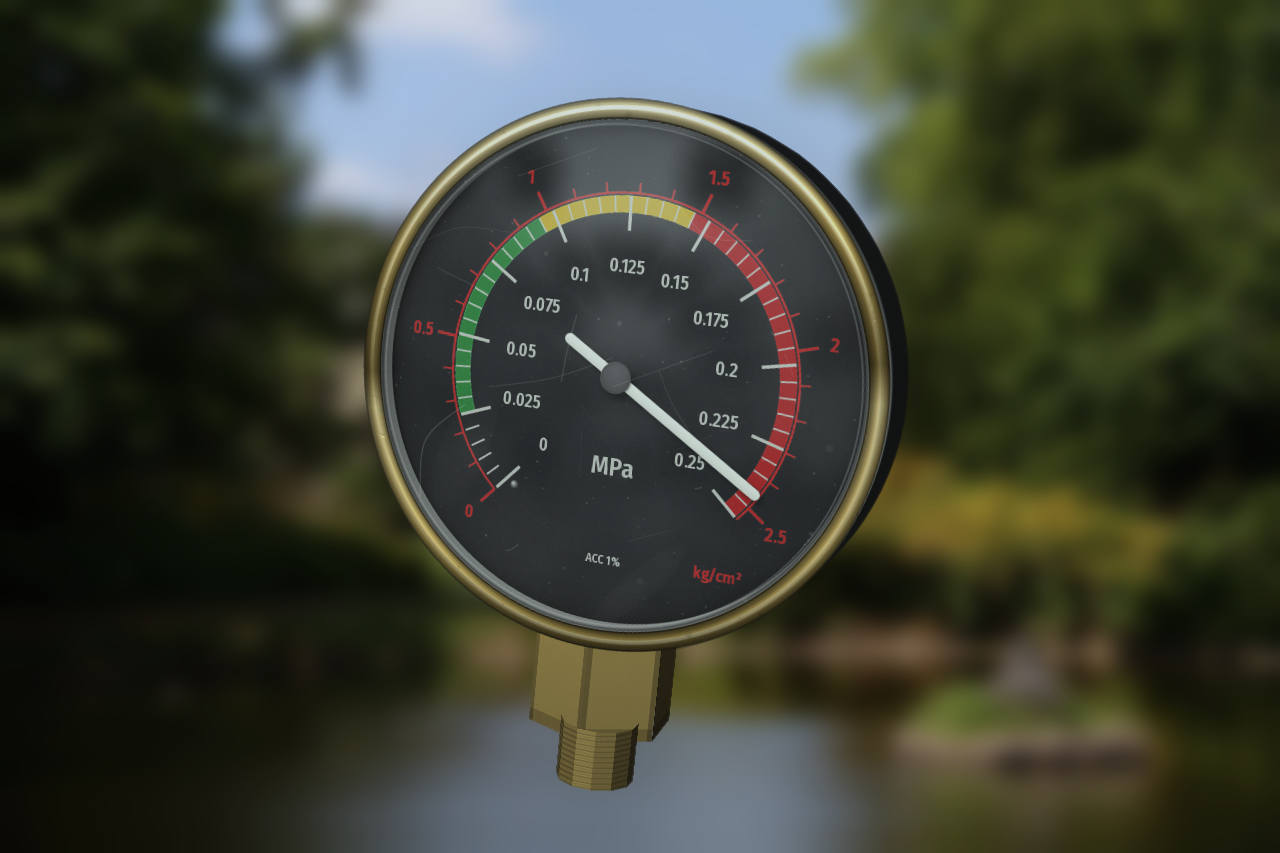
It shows 0.24 (MPa)
